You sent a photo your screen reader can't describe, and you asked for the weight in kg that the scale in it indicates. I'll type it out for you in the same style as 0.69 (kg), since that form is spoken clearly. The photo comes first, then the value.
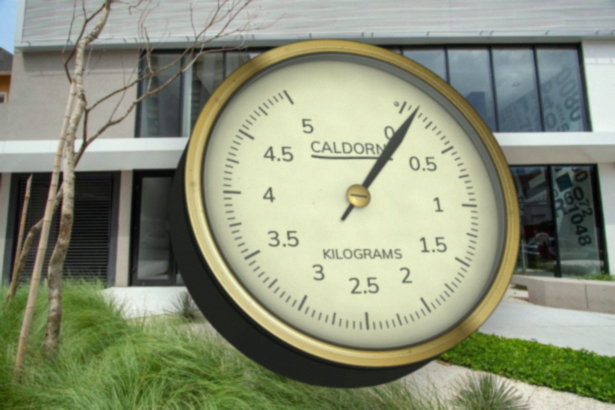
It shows 0.1 (kg)
